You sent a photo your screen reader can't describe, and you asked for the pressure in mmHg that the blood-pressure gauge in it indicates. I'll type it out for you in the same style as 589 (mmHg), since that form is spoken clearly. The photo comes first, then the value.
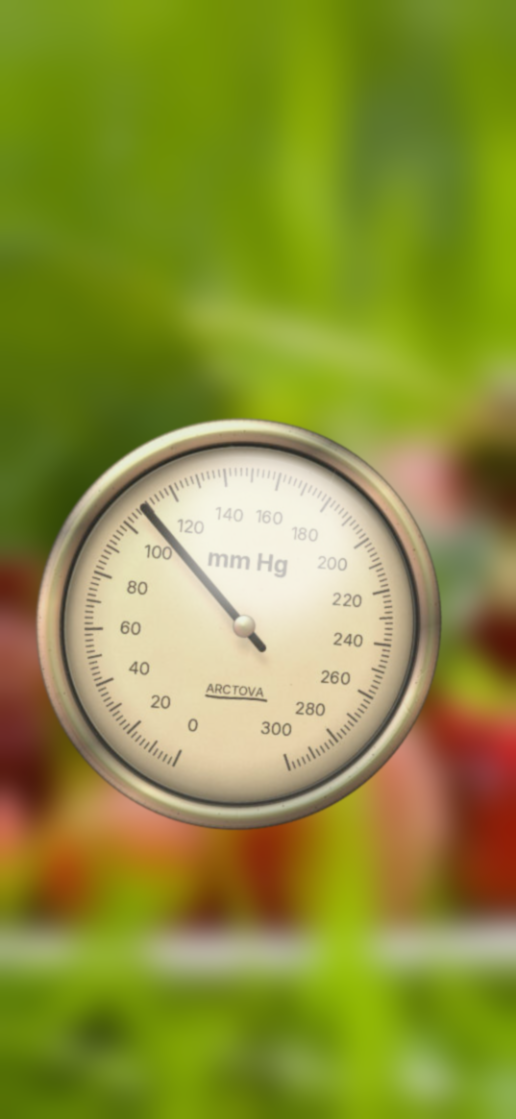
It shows 108 (mmHg)
